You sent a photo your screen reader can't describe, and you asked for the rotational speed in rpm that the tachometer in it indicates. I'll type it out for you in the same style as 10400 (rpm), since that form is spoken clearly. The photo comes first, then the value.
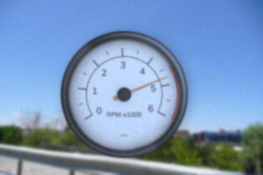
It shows 4750 (rpm)
